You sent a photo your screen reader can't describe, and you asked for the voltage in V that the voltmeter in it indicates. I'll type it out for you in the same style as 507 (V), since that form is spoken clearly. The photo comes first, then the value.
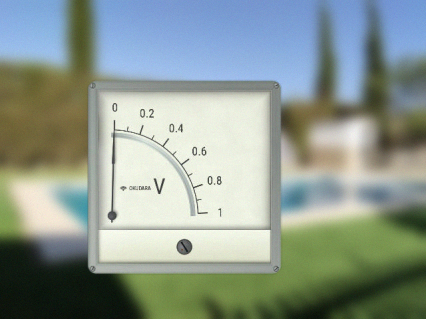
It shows 0 (V)
